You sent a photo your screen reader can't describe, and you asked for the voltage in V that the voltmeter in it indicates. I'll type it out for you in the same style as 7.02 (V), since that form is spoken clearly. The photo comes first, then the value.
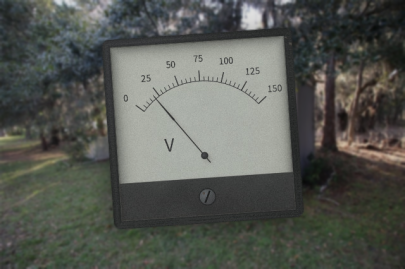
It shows 20 (V)
